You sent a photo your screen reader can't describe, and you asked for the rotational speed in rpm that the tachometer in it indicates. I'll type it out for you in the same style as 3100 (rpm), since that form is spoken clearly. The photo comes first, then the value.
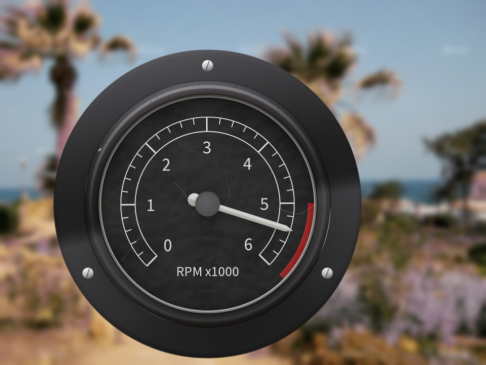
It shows 5400 (rpm)
